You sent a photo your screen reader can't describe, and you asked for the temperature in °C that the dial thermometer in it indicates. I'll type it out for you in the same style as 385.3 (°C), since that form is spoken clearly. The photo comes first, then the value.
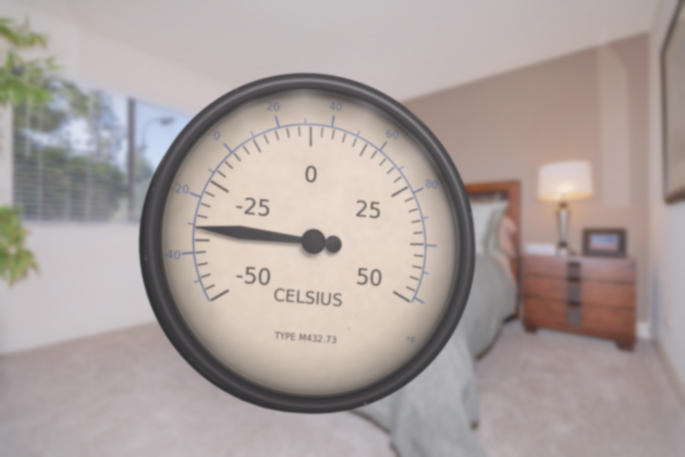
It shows -35 (°C)
